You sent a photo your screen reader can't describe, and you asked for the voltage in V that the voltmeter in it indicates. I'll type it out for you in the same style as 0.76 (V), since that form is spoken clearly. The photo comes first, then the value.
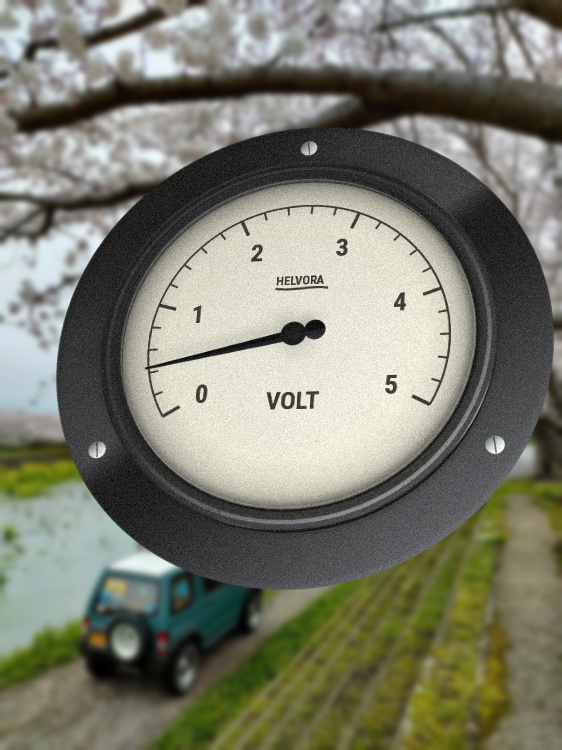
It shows 0.4 (V)
